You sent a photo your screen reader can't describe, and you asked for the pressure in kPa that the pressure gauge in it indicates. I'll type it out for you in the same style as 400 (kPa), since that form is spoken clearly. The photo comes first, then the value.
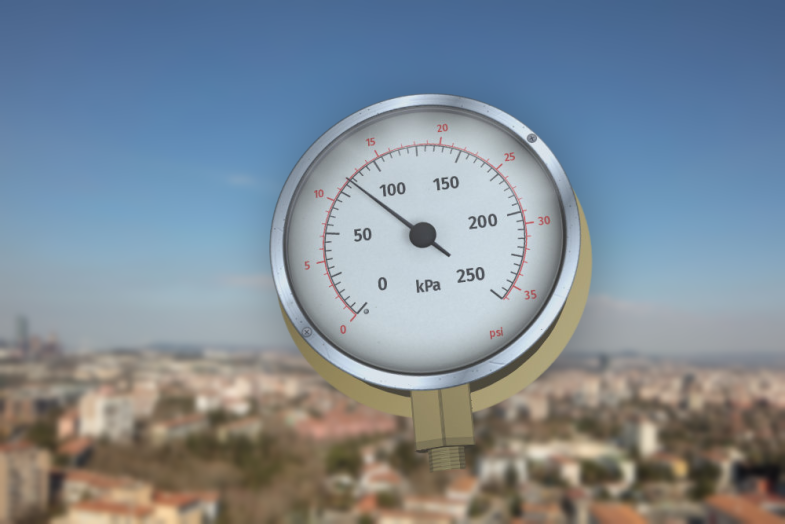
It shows 82.5 (kPa)
